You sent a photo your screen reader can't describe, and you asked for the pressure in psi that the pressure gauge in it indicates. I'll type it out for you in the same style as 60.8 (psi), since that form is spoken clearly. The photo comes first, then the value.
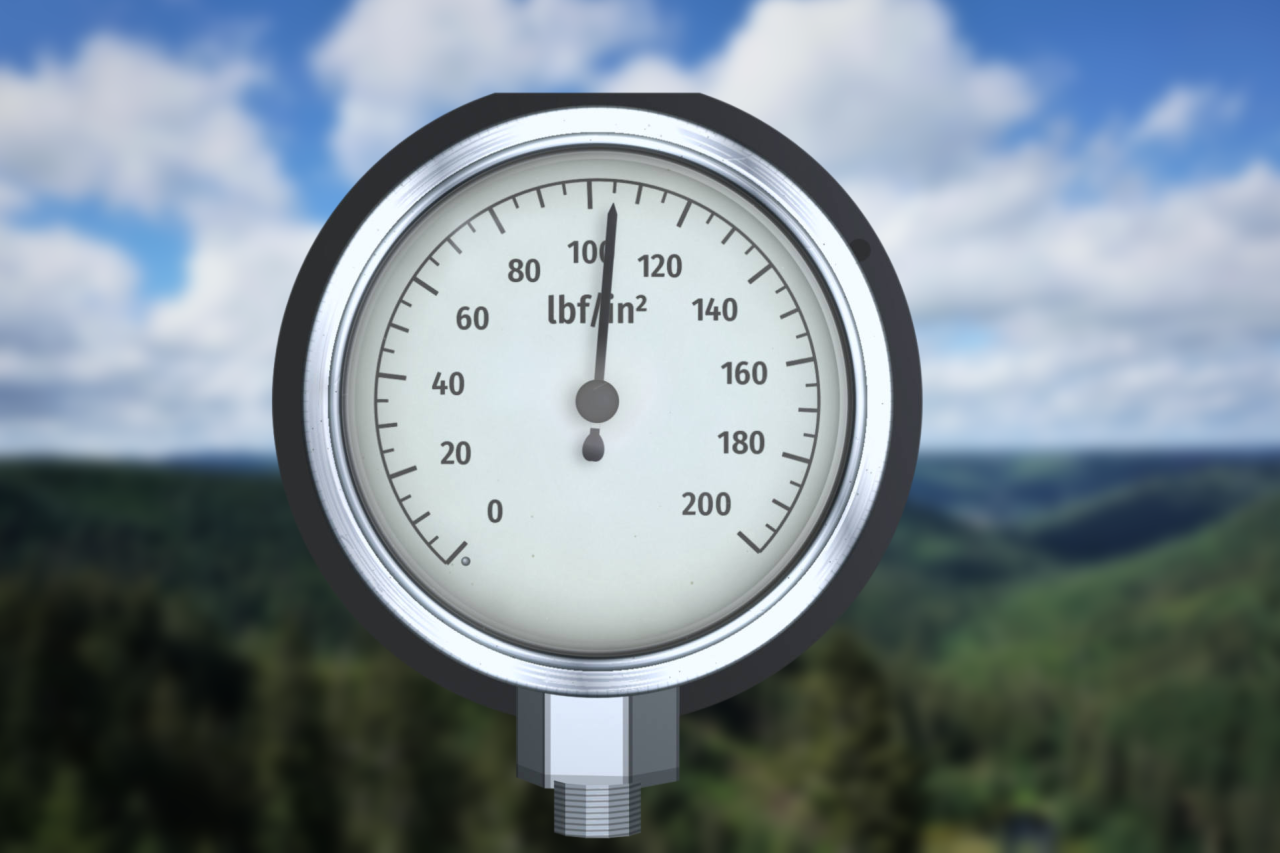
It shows 105 (psi)
